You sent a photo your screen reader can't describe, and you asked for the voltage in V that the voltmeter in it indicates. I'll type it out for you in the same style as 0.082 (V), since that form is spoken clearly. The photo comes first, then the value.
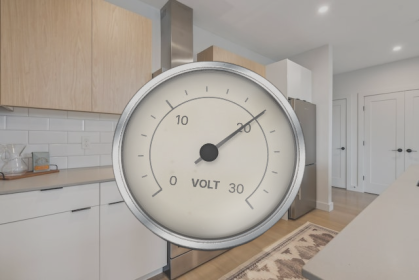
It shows 20 (V)
